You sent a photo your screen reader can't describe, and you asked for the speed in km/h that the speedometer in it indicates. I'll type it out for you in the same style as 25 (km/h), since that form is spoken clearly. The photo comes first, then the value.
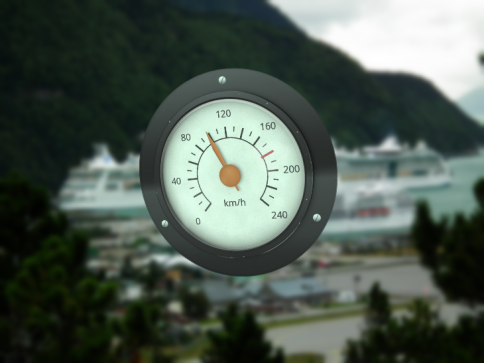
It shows 100 (km/h)
